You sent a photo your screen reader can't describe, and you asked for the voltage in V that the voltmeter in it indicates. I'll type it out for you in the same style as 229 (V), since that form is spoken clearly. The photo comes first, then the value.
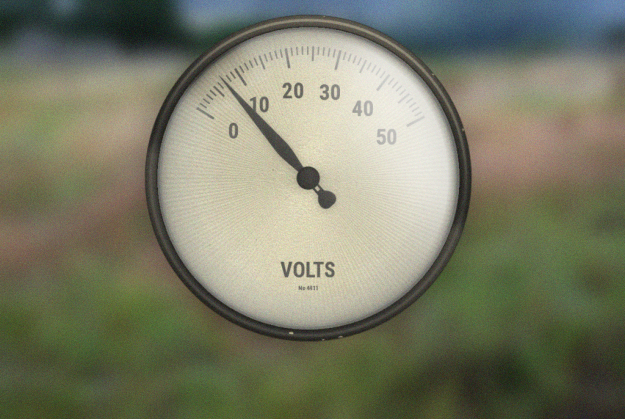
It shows 7 (V)
